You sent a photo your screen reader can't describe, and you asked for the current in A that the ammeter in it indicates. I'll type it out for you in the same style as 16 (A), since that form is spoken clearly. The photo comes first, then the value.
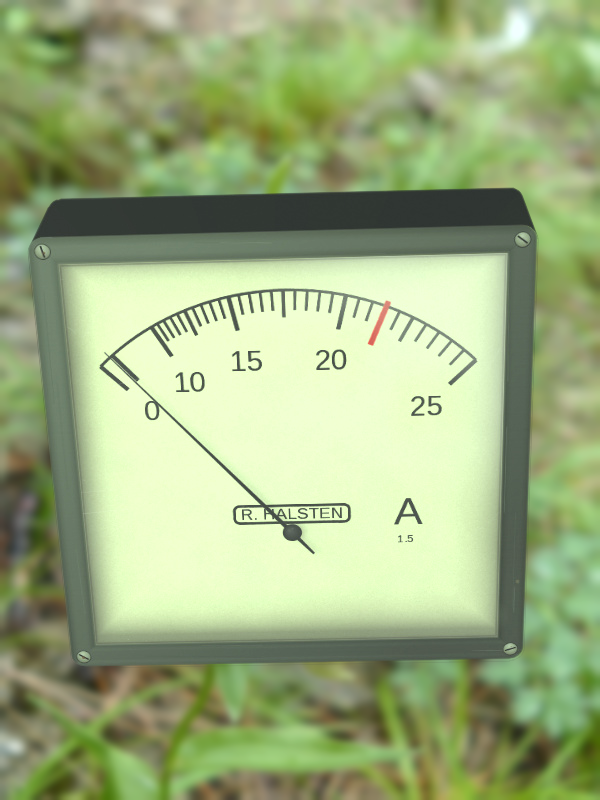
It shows 5 (A)
